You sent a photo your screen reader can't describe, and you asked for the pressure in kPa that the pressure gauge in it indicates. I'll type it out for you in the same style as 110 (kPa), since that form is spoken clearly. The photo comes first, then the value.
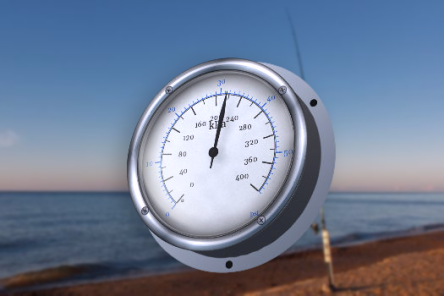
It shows 220 (kPa)
